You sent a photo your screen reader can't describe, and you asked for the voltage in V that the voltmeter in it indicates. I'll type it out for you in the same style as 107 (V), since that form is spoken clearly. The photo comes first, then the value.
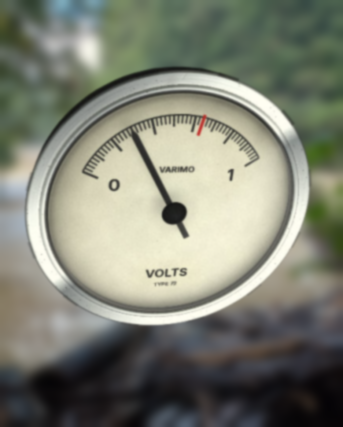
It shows 0.3 (V)
